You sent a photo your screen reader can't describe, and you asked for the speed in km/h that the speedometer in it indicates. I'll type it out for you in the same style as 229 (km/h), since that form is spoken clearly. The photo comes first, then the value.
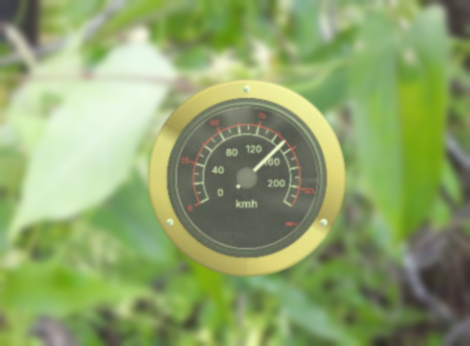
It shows 150 (km/h)
